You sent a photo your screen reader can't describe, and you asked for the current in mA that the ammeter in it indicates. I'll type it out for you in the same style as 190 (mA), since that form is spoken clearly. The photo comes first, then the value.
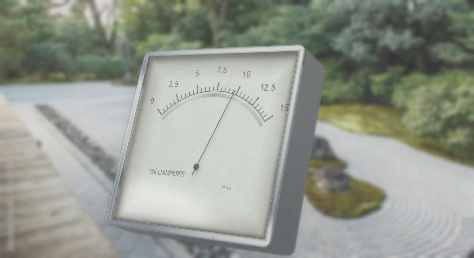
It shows 10 (mA)
